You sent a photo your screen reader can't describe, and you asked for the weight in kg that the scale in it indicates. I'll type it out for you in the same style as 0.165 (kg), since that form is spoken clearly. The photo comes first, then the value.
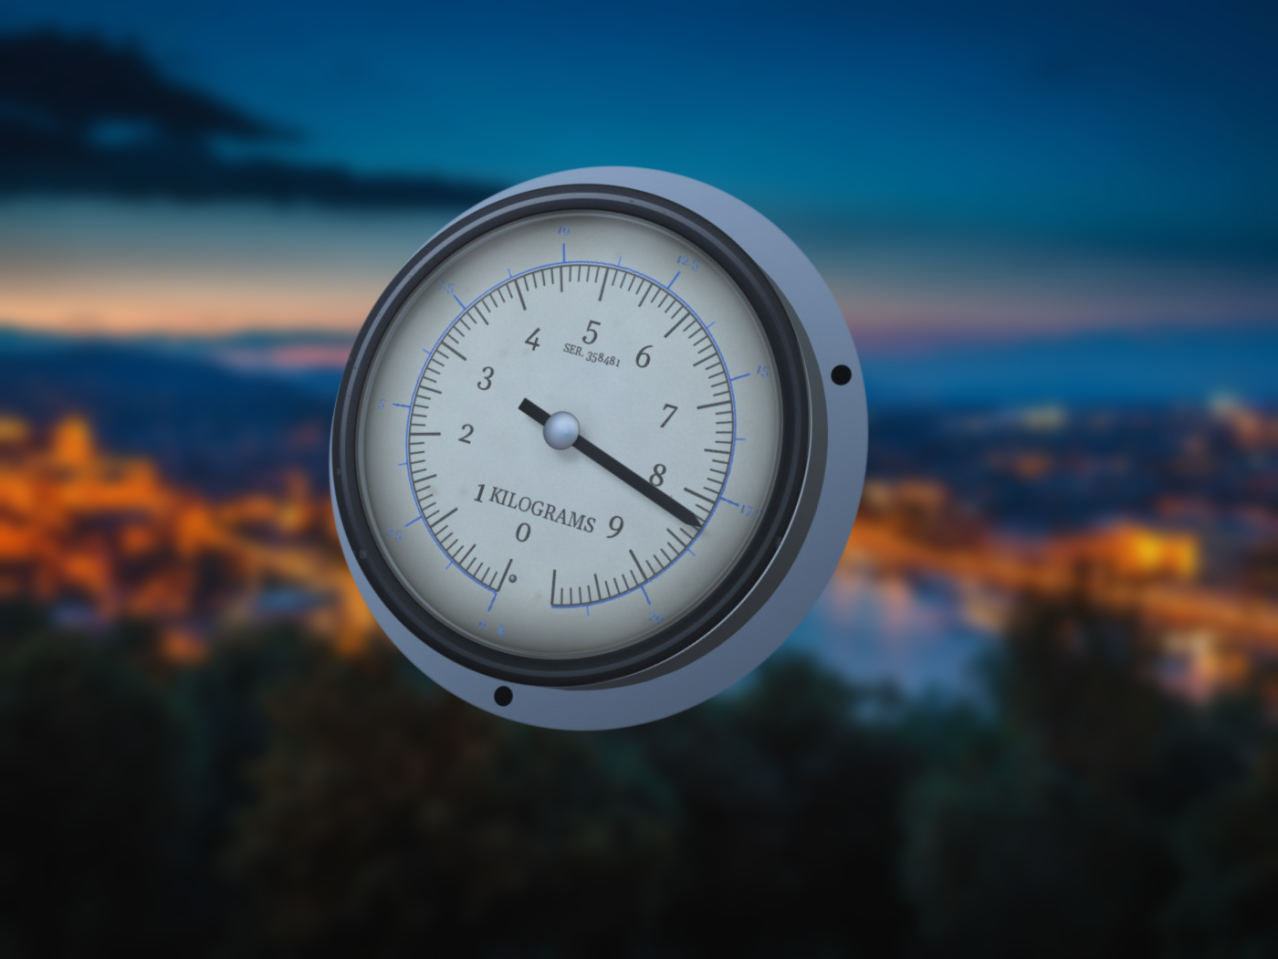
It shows 8.25 (kg)
